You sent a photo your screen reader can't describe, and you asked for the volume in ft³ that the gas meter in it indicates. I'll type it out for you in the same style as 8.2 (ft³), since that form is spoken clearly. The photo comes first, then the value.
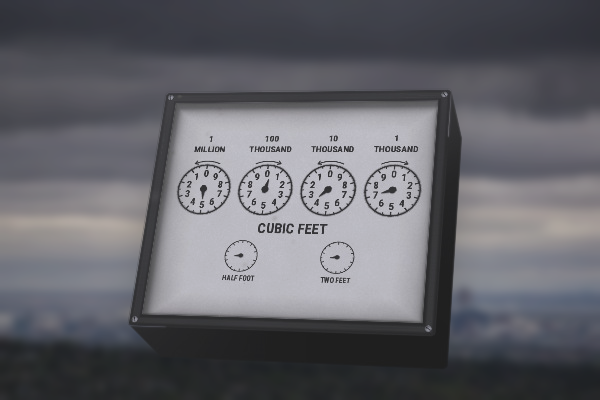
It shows 503700 (ft³)
